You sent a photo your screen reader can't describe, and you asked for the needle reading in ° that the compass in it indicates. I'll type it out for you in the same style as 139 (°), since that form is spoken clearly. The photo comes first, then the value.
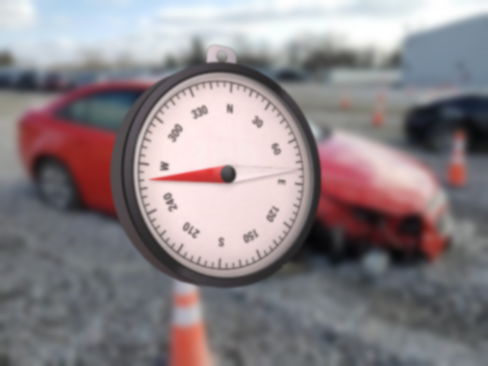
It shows 260 (°)
